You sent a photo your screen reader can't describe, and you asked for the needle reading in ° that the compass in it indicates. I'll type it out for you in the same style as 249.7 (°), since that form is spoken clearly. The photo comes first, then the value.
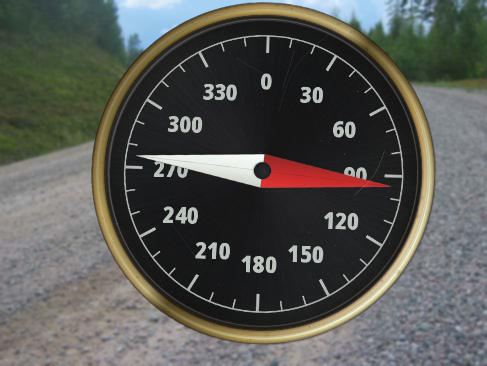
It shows 95 (°)
